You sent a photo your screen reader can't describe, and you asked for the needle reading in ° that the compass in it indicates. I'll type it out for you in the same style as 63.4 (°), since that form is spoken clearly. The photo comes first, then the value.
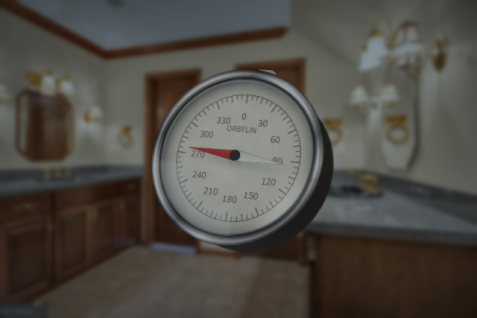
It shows 275 (°)
